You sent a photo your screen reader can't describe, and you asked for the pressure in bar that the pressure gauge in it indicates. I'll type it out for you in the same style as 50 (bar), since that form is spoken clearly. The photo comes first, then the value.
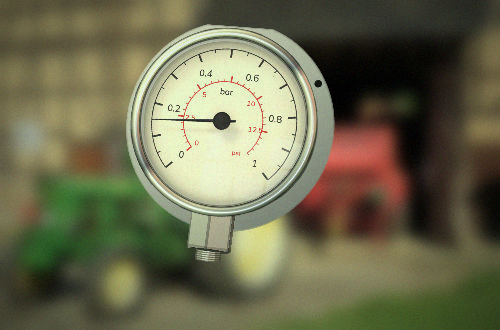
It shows 0.15 (bar)
